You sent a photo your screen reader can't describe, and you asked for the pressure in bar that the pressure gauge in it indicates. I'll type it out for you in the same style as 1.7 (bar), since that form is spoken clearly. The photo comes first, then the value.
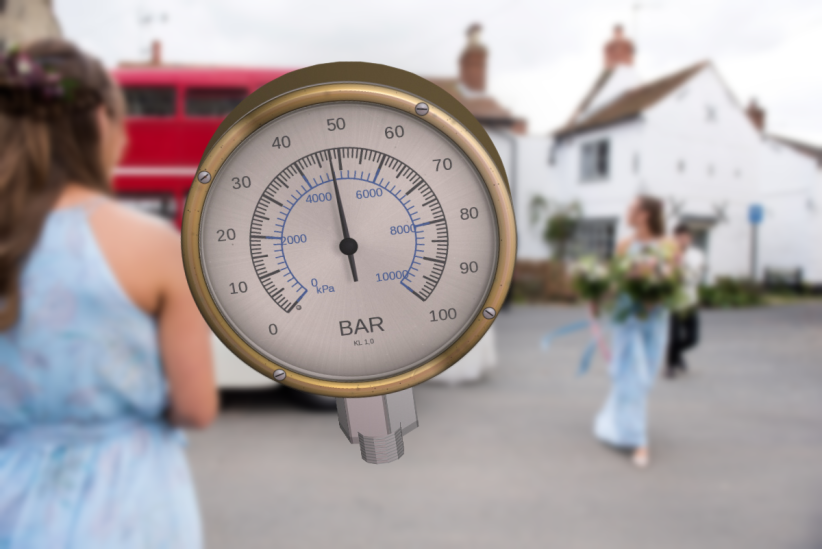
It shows 48 (bar)
